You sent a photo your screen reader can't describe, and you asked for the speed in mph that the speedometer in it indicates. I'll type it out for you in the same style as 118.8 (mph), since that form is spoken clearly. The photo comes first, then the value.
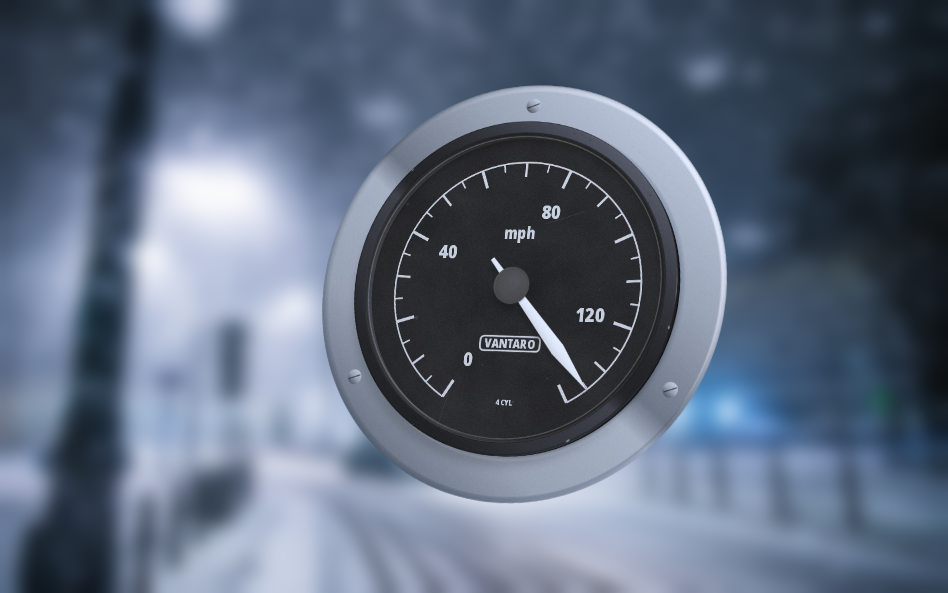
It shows 135 (mph)
